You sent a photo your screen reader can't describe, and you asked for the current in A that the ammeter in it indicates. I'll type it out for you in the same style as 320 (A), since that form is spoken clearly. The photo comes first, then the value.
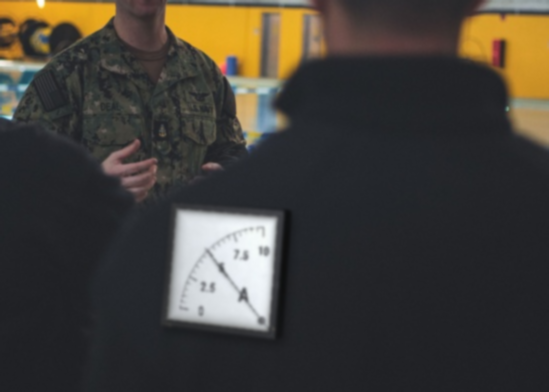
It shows 5 (A)
